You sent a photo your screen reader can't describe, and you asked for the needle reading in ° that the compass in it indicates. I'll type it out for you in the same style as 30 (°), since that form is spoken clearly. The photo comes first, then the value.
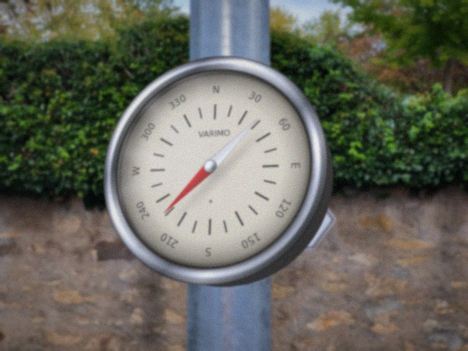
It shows 225 (°)
